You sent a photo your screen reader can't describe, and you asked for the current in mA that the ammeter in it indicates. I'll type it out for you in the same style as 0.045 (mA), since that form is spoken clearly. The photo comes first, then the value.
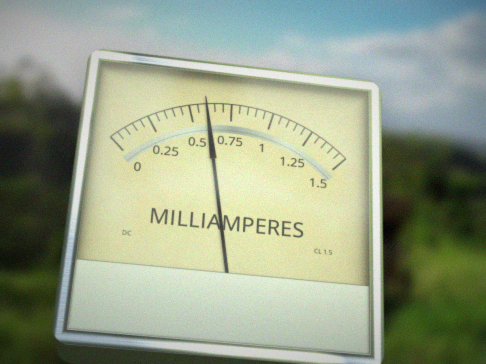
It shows 0.6 (mA)
